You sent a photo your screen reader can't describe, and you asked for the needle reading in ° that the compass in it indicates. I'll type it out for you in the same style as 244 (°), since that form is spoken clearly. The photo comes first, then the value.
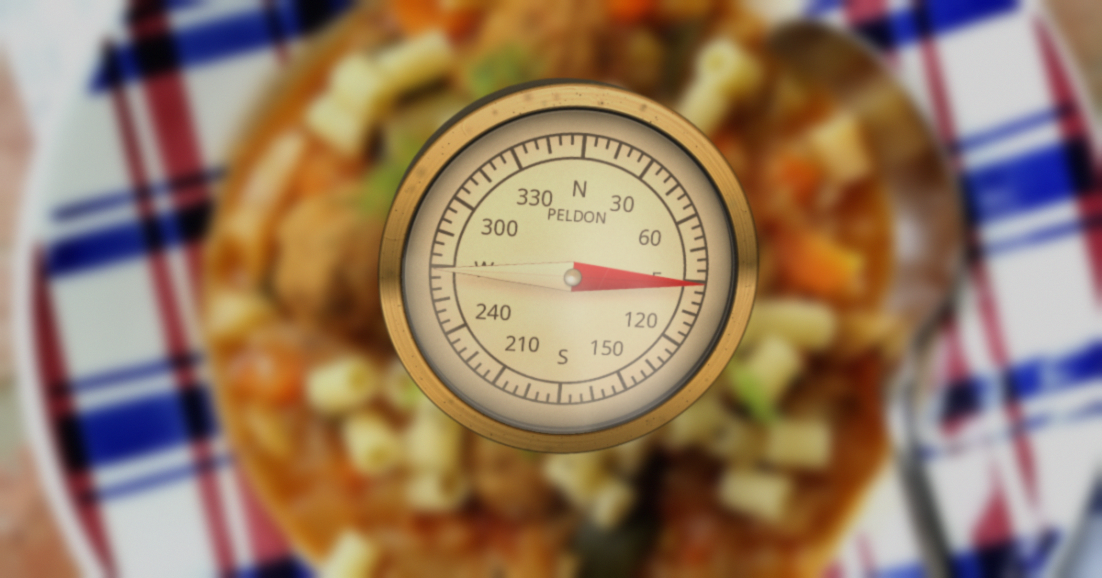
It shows 90 (°)
